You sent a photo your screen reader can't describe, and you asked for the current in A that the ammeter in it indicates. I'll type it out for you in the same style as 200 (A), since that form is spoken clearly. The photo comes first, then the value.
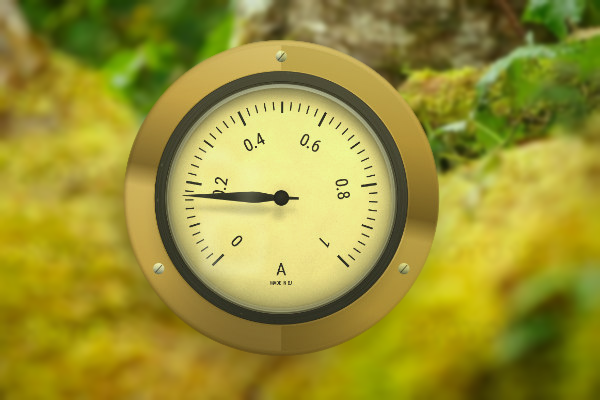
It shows 0.17 (A)
